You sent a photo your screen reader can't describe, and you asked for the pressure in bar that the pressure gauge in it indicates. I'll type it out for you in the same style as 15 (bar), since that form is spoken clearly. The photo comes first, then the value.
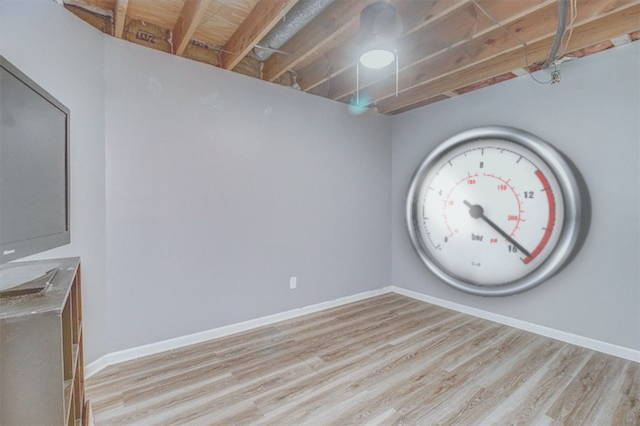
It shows 15.5 (bar)
